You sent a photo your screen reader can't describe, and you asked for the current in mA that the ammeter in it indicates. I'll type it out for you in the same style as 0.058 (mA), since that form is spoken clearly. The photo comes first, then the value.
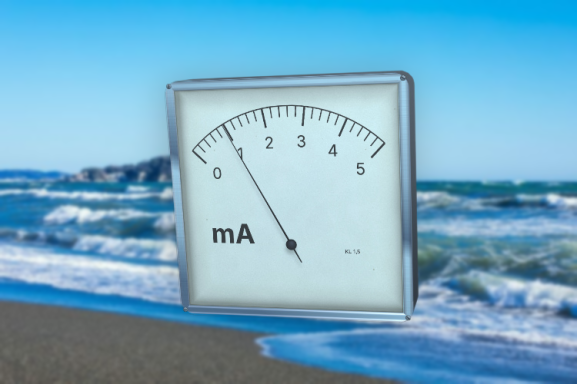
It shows 1 (mA)
